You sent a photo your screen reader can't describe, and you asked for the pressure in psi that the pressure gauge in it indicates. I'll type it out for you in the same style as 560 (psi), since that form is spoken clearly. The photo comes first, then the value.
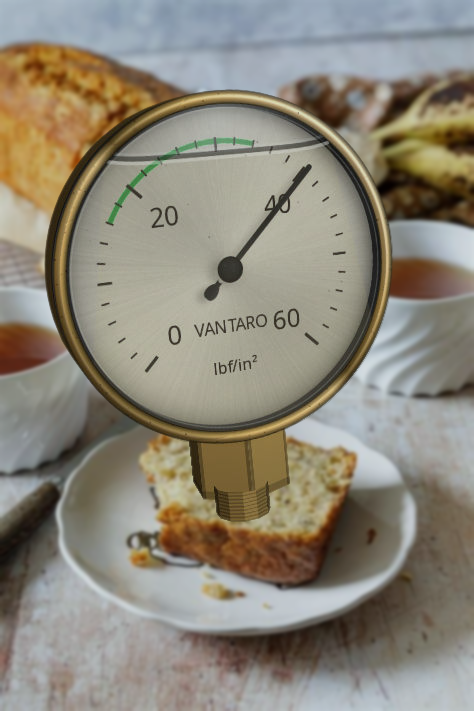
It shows 40 (psi)
